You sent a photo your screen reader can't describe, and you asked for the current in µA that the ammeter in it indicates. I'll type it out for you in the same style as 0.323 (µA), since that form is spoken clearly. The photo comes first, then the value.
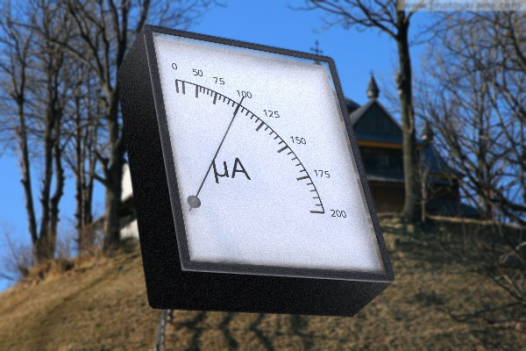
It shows 100 (µA)
